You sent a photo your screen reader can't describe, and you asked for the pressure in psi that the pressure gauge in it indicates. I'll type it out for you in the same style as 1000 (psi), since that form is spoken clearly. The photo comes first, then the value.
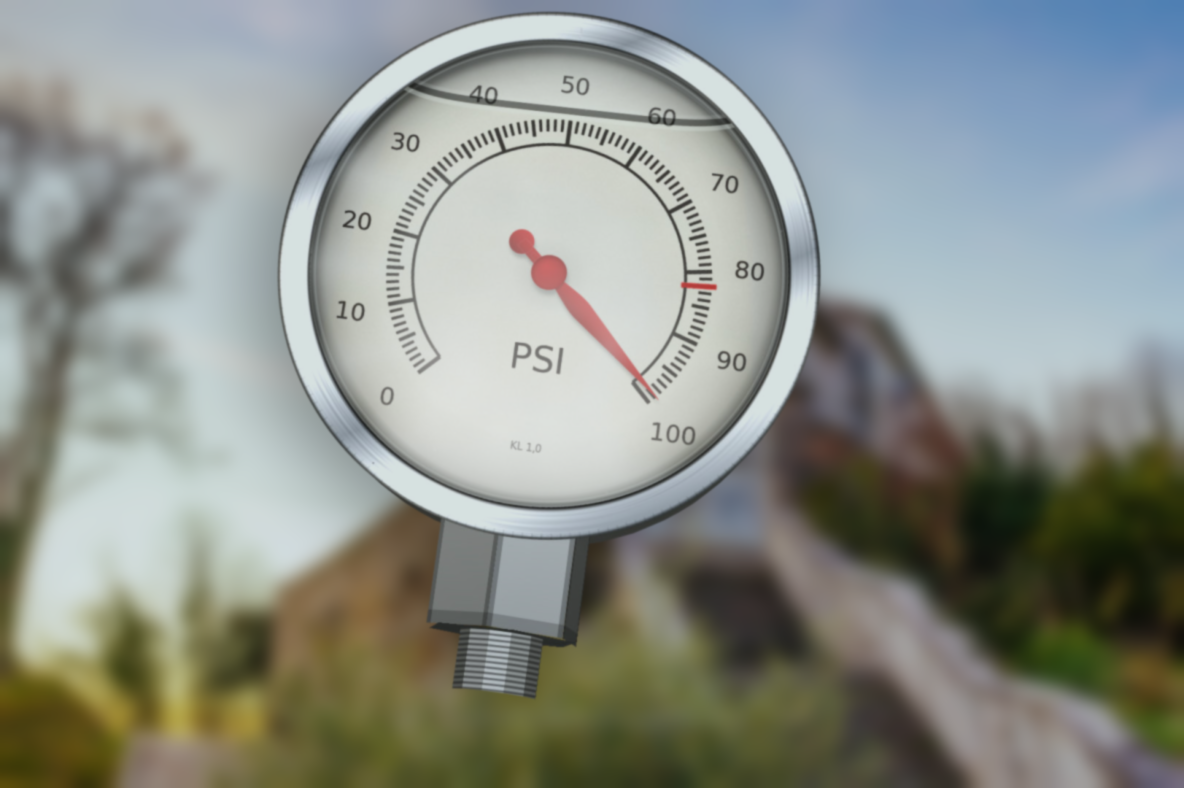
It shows 99 (psi)
